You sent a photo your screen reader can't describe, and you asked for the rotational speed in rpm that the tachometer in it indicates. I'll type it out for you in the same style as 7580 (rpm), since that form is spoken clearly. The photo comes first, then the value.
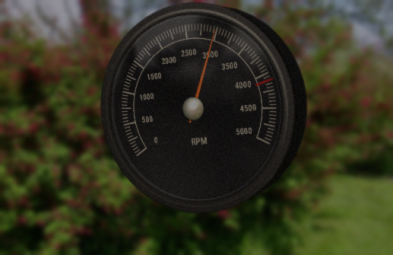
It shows 3000 (rpm)
